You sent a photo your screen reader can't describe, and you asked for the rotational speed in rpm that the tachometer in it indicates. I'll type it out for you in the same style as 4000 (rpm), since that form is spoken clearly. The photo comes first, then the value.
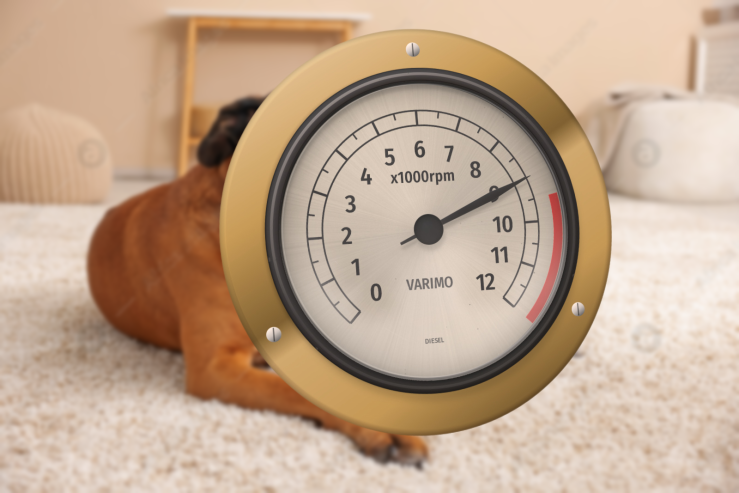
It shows 9000 (rpm)
